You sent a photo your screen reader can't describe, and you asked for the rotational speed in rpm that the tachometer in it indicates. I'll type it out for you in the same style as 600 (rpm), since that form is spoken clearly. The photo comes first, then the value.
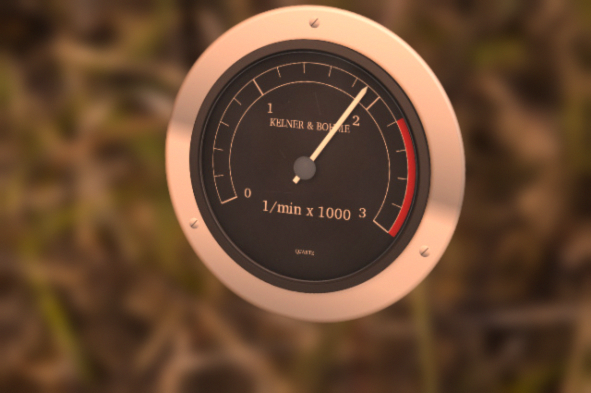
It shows 1900 (rpm)
